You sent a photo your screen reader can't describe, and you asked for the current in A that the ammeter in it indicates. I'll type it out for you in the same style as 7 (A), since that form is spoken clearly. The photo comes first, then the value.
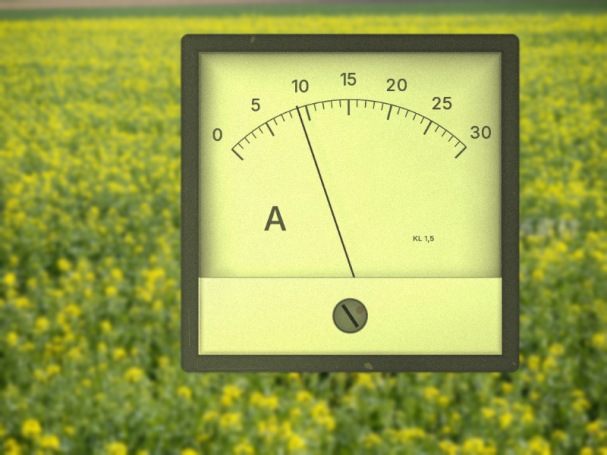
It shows 9 (A)
